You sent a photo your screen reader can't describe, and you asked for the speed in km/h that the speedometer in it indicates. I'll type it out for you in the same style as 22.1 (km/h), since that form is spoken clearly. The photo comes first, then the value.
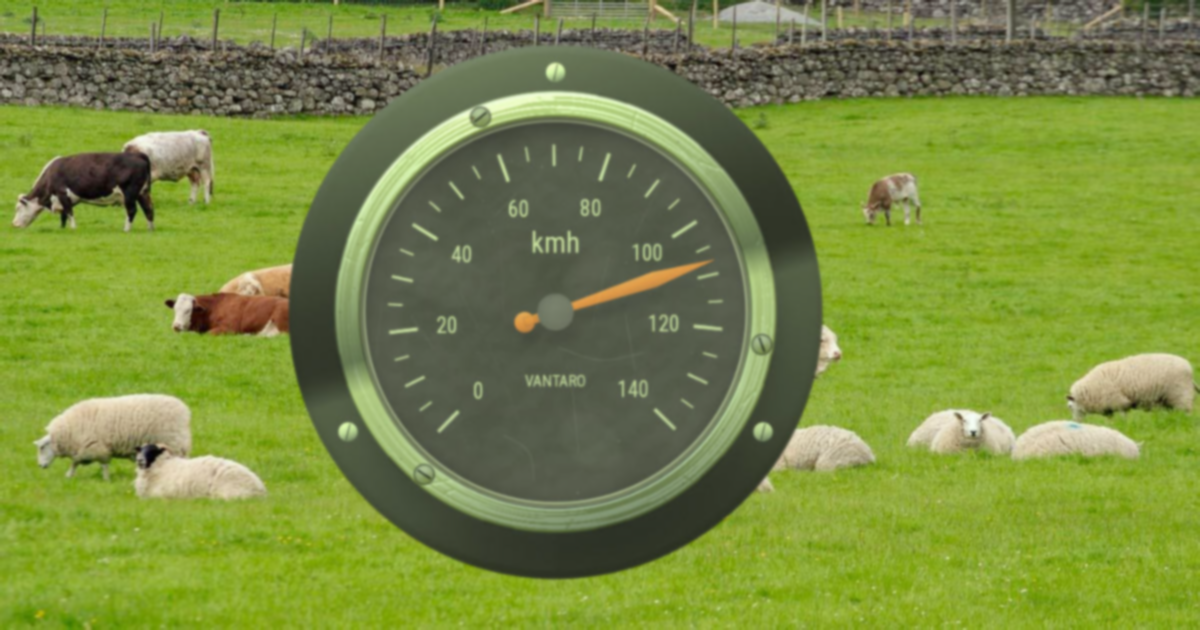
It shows 107.5 (km/h)
